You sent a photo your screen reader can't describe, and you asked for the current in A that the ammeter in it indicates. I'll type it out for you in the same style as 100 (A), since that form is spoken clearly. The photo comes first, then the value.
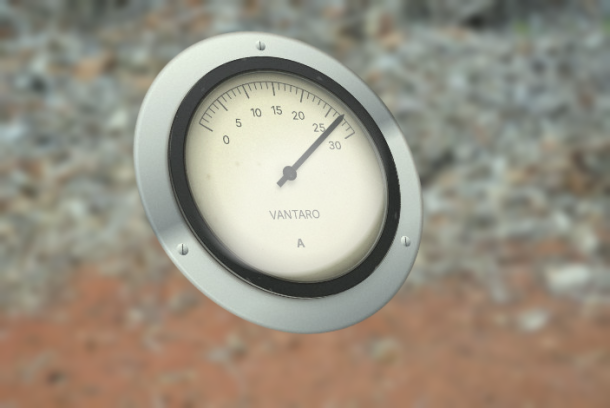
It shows 27 (A)
